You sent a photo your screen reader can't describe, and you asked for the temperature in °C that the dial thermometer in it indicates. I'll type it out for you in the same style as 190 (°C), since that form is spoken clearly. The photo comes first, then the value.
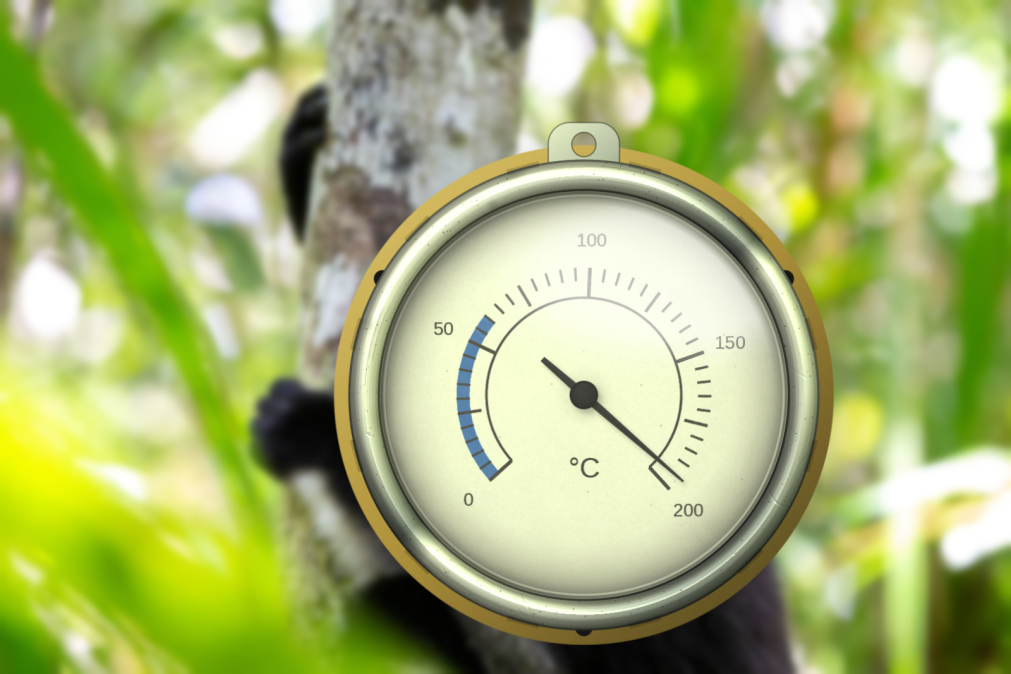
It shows 195 (°C)
